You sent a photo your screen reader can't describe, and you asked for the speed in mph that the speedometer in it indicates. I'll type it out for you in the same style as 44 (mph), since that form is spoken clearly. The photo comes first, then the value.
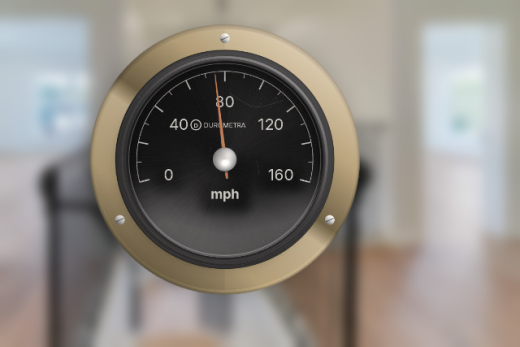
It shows 75 (mph)
